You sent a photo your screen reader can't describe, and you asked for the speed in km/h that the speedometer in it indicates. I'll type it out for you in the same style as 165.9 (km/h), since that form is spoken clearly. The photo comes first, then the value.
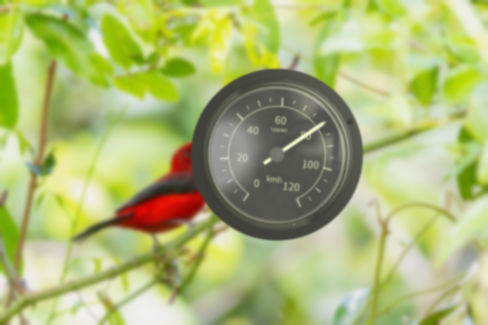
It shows 80 (km/h)
